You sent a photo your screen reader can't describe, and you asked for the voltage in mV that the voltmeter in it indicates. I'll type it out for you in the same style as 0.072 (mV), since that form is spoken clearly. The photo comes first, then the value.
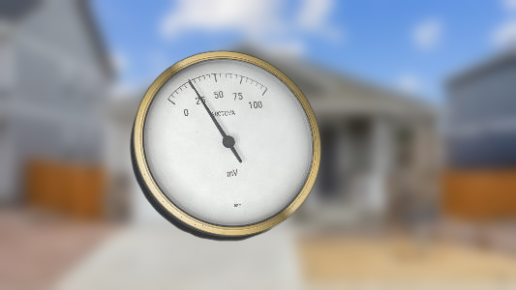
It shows 25 (mV)
